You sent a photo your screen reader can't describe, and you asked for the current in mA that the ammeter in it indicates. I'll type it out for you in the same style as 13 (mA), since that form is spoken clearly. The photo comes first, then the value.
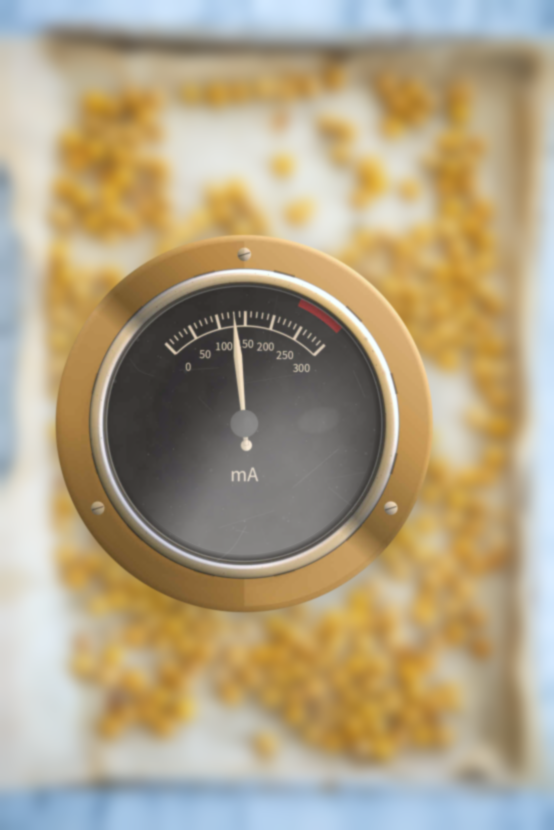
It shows 130 (mA)
